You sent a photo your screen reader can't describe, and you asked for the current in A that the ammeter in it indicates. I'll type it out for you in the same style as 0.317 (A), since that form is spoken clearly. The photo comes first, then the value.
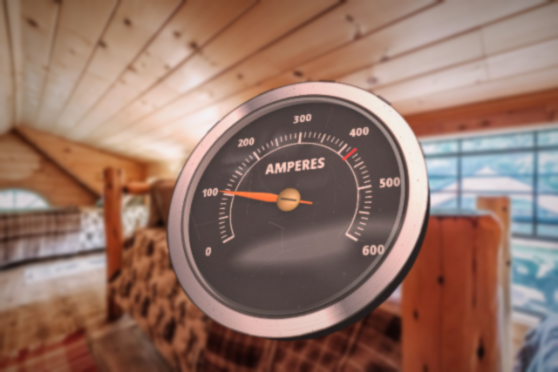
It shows 100 (A)
